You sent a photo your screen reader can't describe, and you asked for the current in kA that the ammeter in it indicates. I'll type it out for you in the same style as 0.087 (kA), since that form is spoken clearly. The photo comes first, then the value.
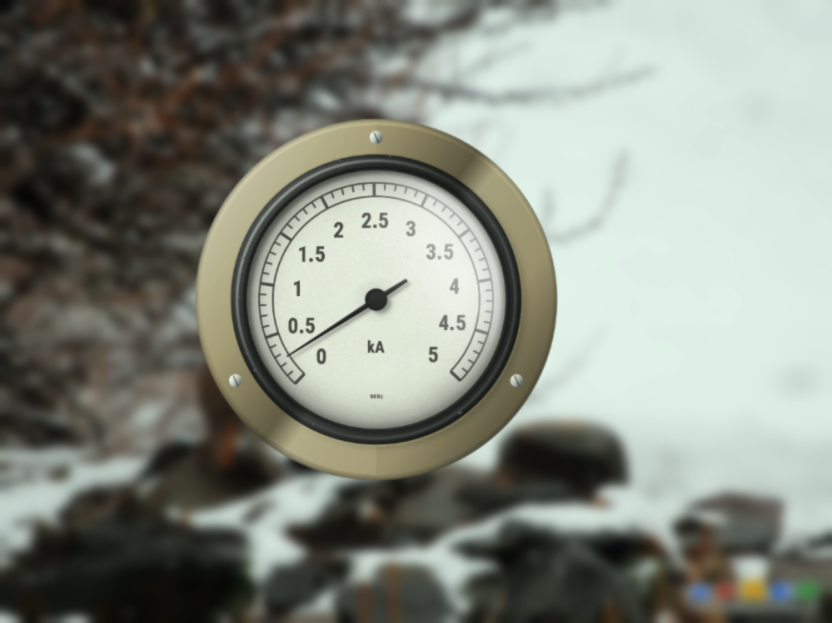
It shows 0.25 (kA)
